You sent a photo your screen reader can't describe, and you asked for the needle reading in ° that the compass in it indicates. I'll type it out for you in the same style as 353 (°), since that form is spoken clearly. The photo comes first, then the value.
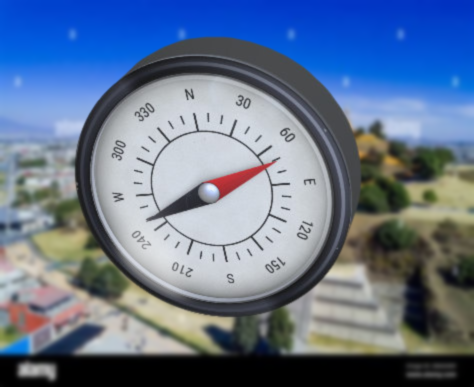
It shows 70 (°)
